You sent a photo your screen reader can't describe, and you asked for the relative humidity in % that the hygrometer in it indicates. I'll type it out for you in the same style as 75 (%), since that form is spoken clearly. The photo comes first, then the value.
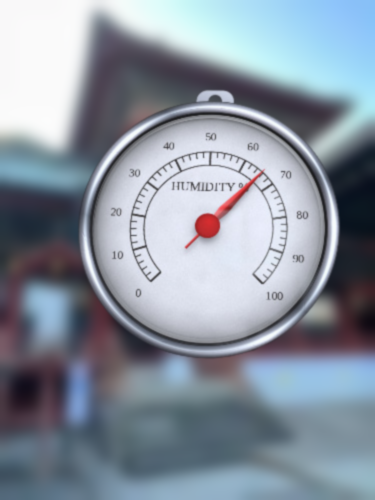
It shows 66 (%)
